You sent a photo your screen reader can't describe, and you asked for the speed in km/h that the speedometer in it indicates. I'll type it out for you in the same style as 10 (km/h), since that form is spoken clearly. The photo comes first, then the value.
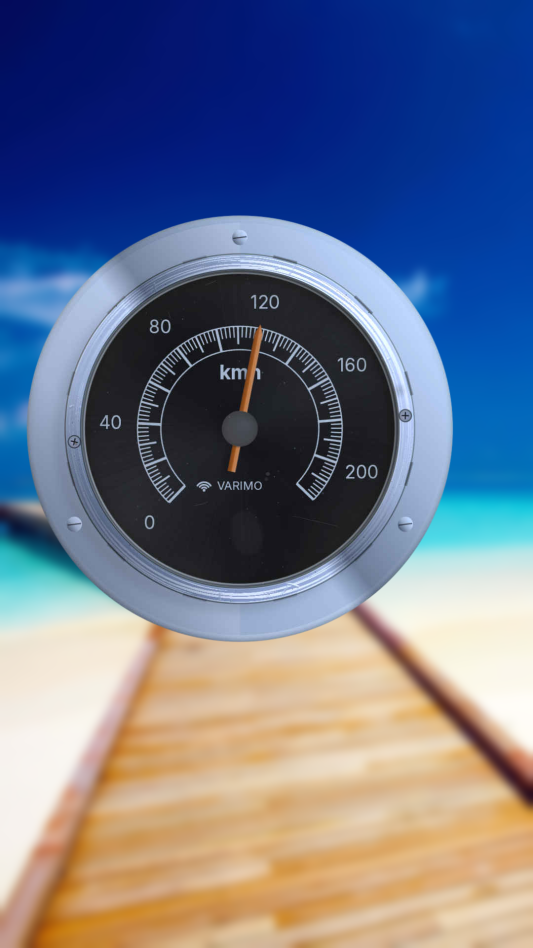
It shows 120 (km/h)
